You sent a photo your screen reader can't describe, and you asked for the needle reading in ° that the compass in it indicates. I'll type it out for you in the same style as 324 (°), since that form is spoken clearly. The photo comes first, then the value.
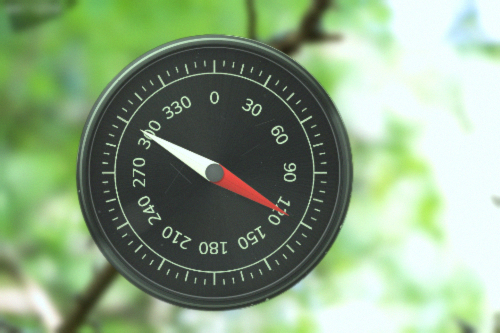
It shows 120 (°)
